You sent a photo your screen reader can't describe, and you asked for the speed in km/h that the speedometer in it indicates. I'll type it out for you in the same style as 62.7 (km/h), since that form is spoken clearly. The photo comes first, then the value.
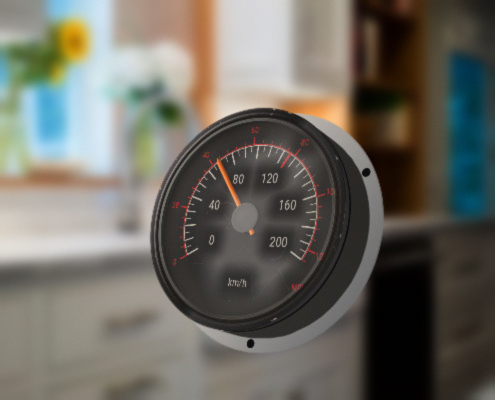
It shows 70 (km/h)
